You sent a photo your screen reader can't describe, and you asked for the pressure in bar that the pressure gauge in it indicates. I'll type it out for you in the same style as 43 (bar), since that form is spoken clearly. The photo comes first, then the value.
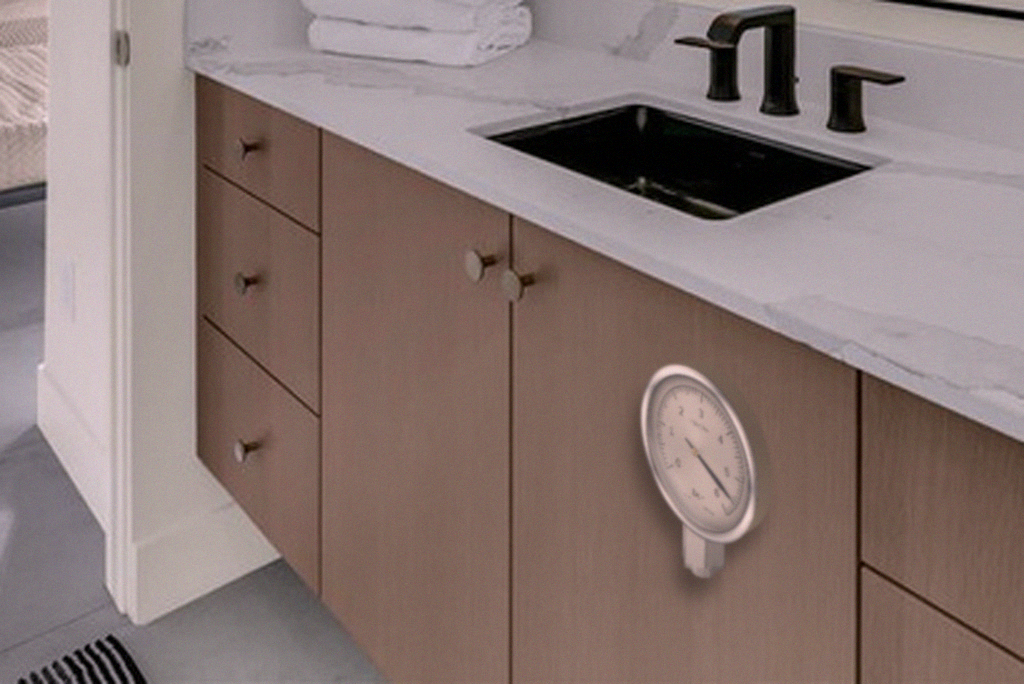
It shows 5.5 (bar)
